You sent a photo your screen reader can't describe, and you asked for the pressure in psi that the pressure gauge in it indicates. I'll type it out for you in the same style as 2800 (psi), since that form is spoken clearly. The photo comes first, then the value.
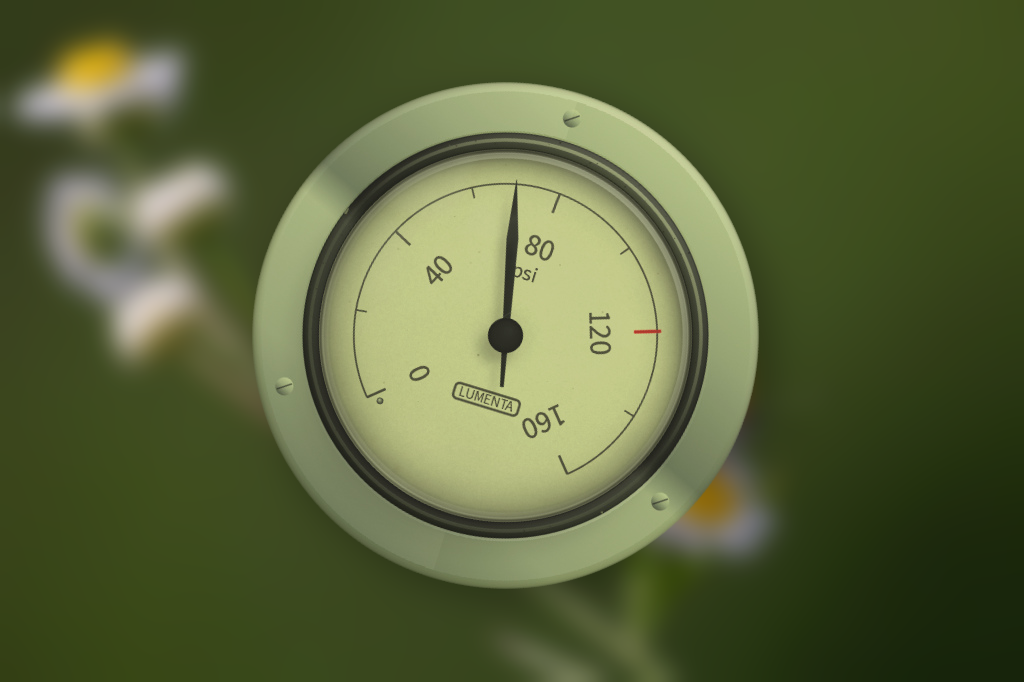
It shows 70 (psi)
